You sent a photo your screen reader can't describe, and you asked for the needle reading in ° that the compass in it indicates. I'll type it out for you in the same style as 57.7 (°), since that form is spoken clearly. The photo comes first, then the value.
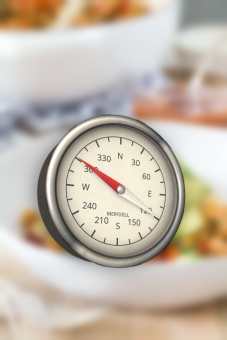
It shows 300 (°)
